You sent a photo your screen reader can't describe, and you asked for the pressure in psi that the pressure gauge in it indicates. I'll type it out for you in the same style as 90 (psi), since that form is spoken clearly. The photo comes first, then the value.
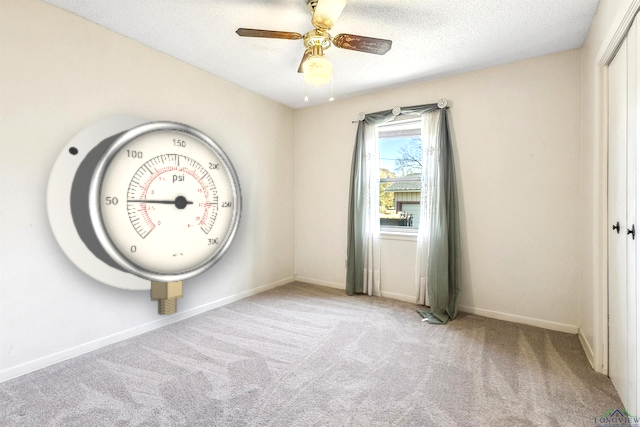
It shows 50 (psi)
